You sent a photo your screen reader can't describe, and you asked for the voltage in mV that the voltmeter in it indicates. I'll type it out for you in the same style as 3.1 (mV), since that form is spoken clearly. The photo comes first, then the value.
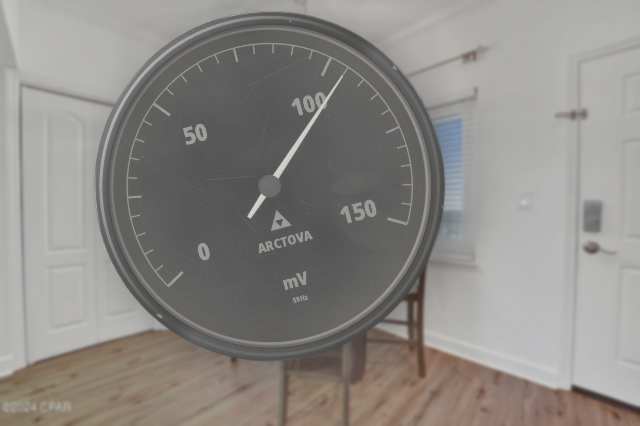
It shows 105 (mV)
